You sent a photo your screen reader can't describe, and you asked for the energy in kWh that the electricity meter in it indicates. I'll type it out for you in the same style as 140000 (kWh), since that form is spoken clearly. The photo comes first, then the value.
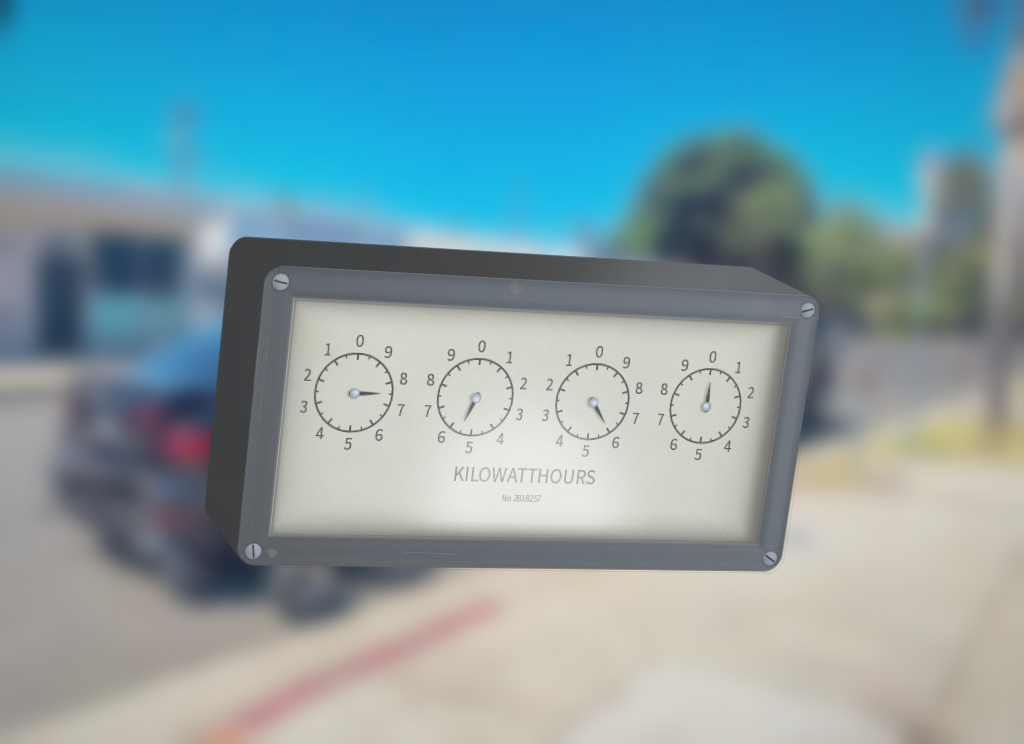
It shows 7560 (kWh)
